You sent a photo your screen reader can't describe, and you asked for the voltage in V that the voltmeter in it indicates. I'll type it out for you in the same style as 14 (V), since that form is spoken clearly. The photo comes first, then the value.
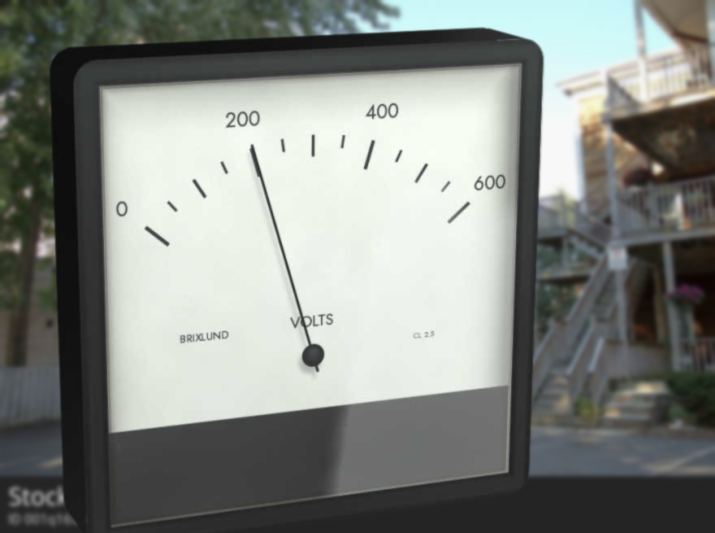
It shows 200 (V)
